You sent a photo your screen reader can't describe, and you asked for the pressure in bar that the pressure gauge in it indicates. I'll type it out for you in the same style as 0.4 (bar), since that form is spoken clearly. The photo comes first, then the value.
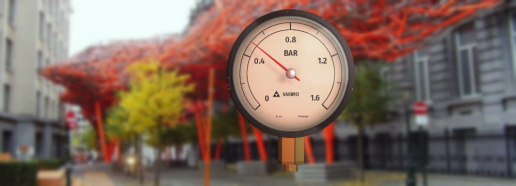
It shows 0.5 (bar)
